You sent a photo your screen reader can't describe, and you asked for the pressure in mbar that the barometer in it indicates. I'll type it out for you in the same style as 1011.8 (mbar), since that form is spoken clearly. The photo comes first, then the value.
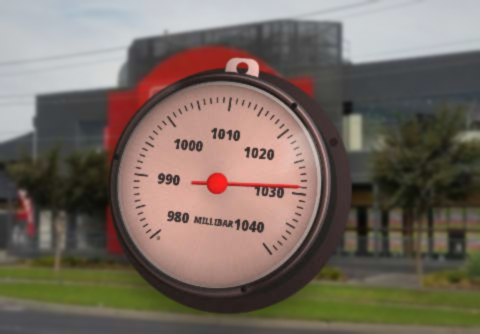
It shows 1029 (mbar)
